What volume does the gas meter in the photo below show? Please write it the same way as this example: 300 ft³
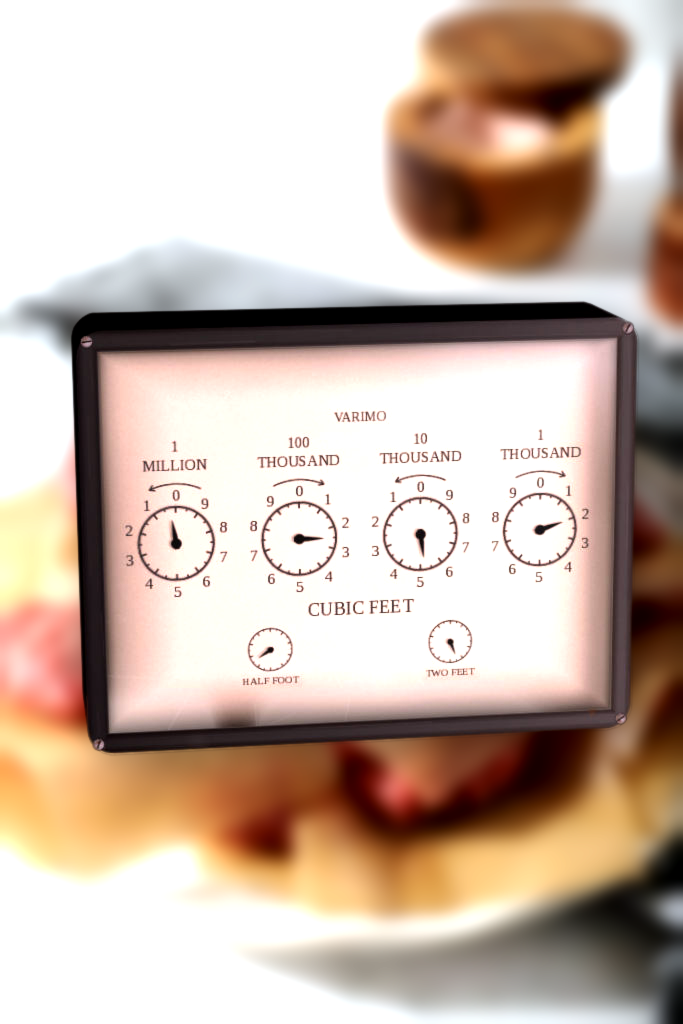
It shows 25200 ft³
